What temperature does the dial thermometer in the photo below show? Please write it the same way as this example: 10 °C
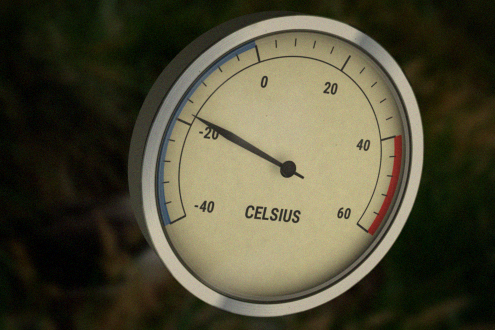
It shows -18 °C
